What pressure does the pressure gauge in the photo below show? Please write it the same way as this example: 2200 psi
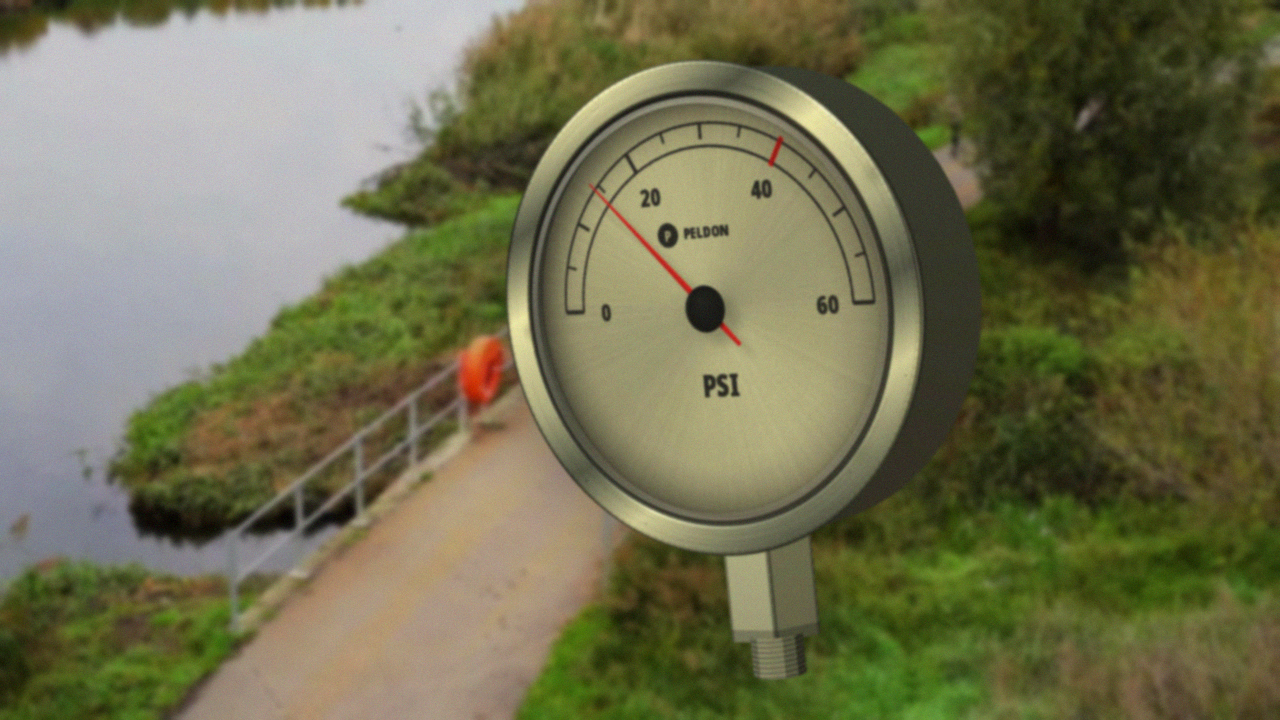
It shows 15 psi
